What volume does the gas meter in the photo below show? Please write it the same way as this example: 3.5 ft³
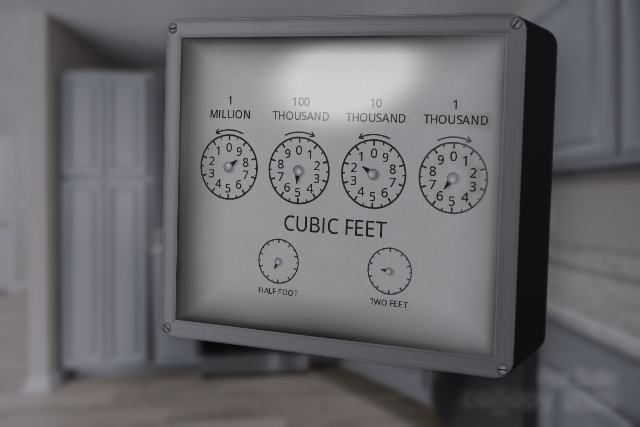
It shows 851600 ft³
